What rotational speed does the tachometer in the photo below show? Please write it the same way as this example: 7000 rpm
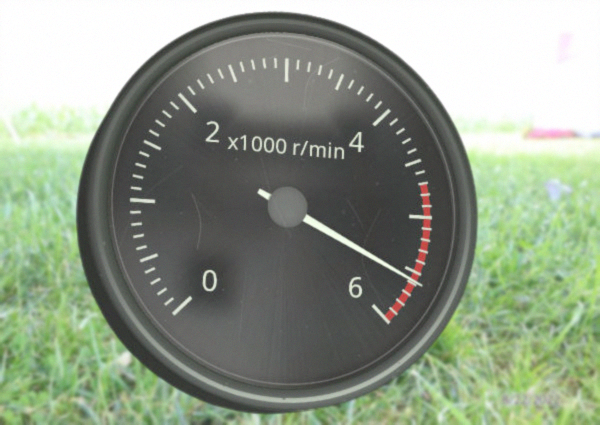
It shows 5600 rpm
